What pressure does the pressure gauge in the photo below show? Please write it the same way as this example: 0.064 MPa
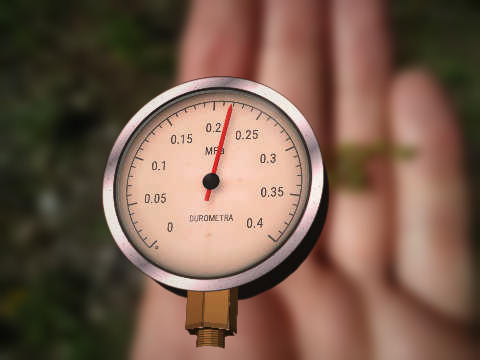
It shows 0.22 MPa
